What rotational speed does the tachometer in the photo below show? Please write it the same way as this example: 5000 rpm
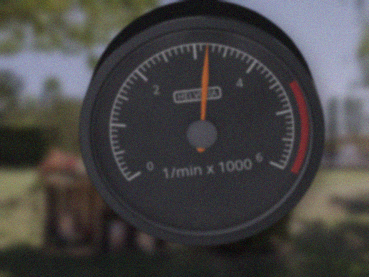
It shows 3200 rpm
